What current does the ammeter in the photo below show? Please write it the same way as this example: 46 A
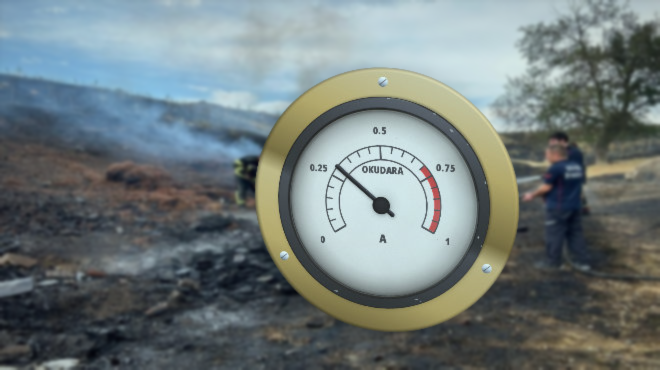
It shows 0.3 A
